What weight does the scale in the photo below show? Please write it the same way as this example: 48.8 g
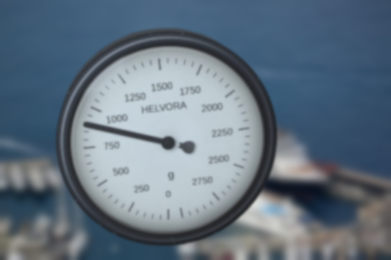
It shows 900 g
